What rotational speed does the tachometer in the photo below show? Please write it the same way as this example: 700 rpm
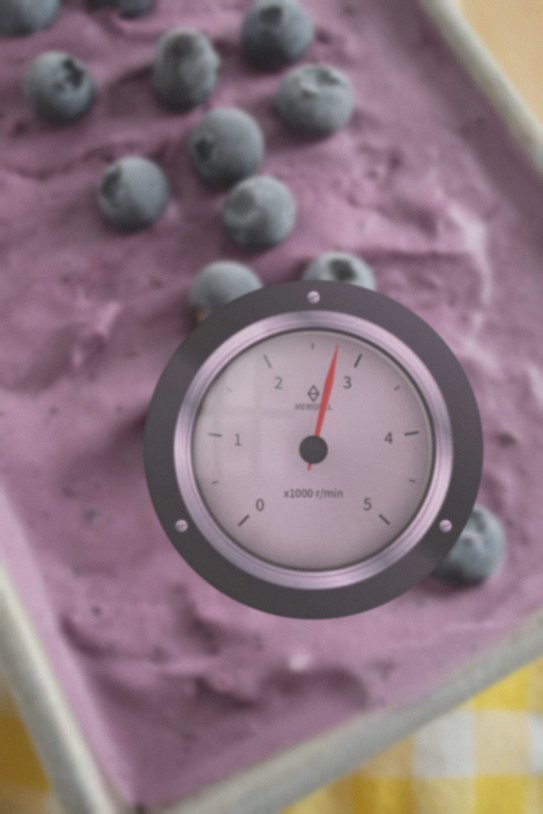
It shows 2750 rpm
